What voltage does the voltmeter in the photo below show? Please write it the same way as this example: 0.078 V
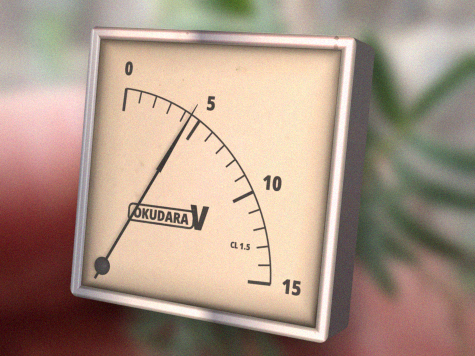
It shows 4.5 V
